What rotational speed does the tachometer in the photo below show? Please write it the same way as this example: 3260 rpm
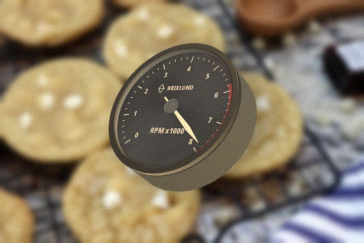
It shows 7800 rpm
